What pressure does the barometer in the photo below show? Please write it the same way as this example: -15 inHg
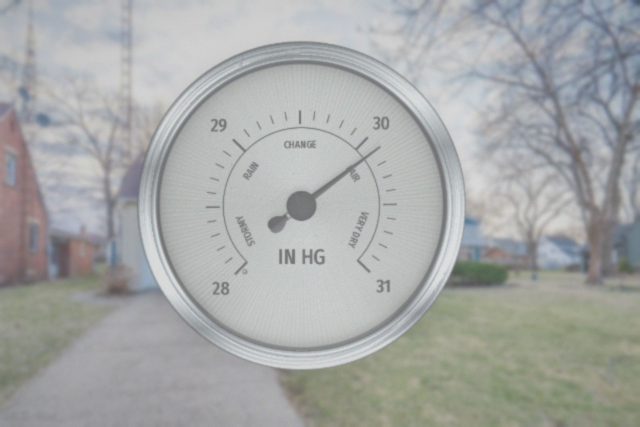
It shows 30.1 inHg
